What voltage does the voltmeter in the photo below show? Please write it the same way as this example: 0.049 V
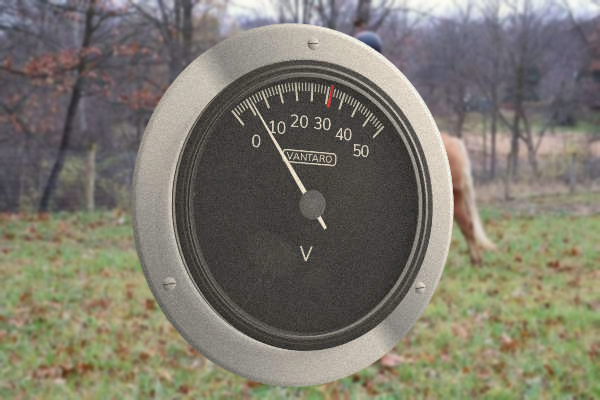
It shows 5 V
